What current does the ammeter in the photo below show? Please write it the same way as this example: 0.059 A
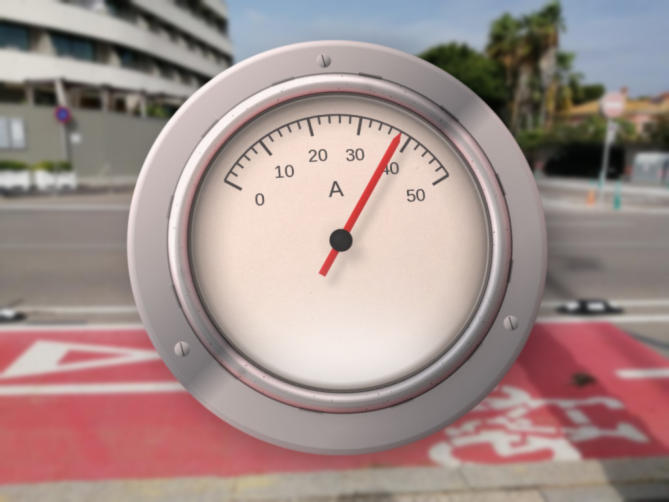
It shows 38 A
